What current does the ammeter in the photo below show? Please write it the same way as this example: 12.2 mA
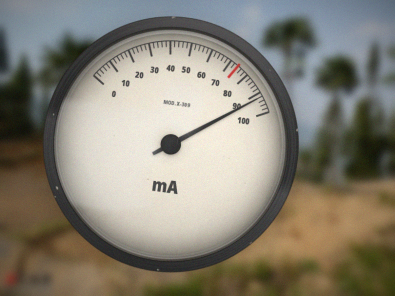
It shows 92 mA
